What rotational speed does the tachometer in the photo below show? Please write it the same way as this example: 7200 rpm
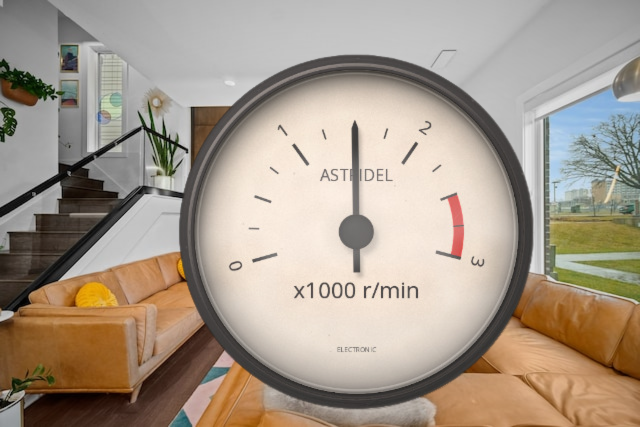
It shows 1500 rpm
